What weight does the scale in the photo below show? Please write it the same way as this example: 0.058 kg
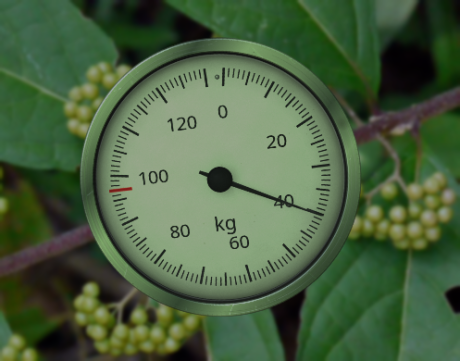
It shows 40 kg
